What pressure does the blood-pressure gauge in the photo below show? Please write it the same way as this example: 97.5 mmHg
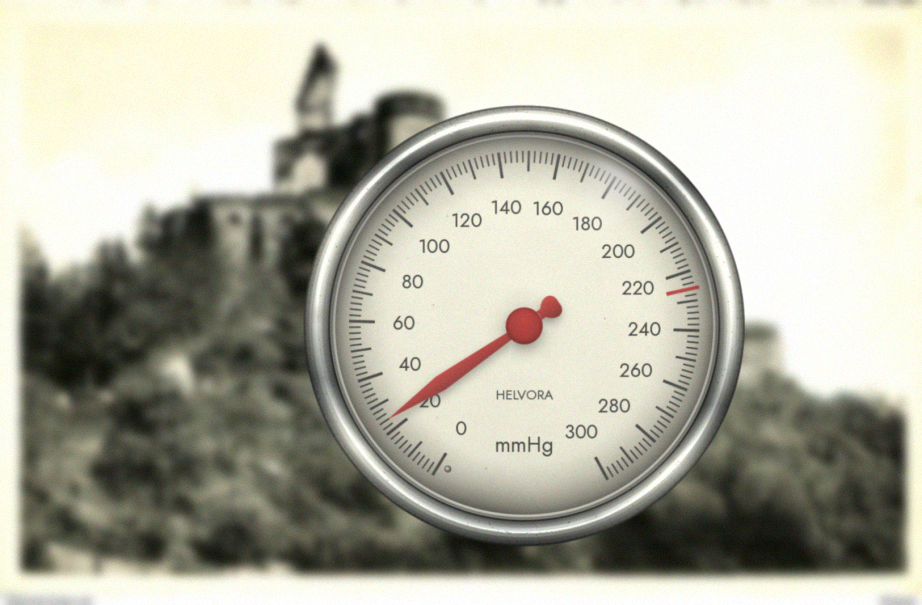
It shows 24 mmHg
